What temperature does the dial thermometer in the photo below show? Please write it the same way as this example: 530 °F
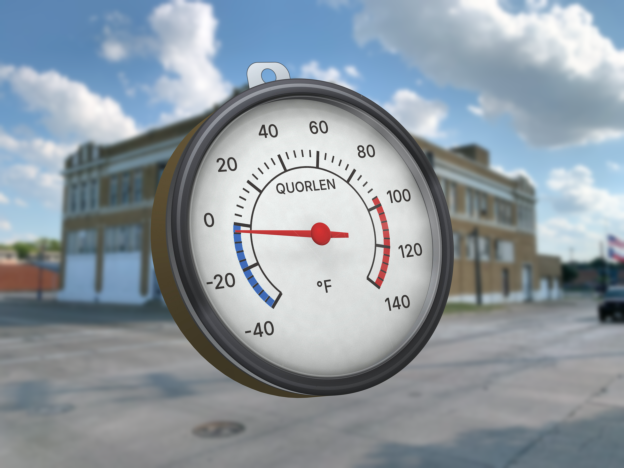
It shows -4 °F
